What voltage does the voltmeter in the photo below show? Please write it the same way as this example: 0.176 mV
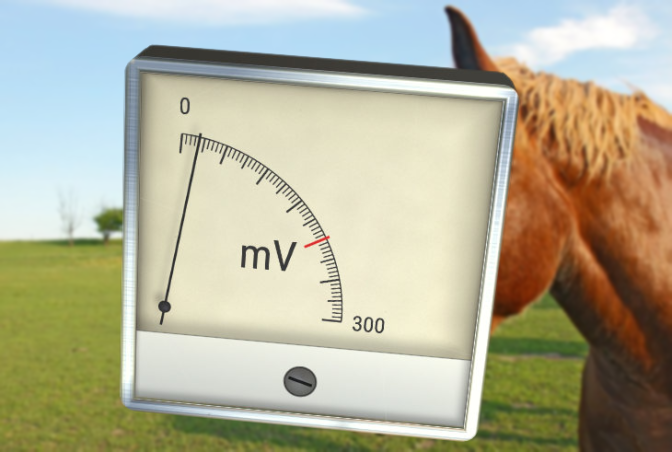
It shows 20 mV
